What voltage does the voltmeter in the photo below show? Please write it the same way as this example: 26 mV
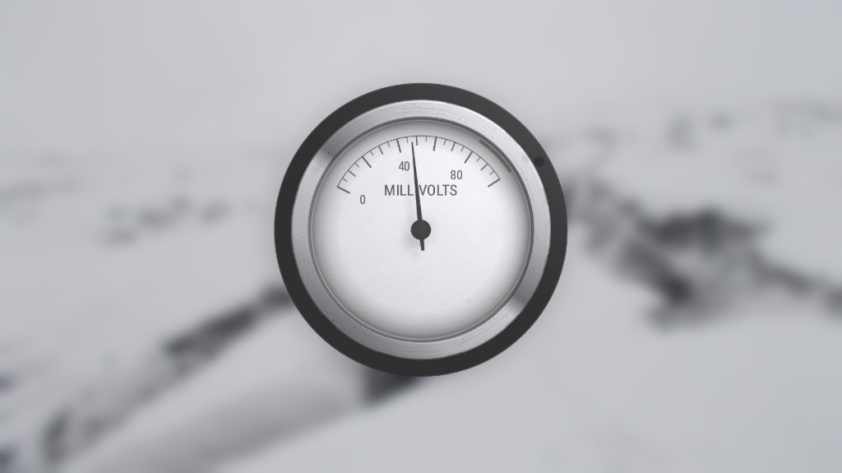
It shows 47.5 mV
